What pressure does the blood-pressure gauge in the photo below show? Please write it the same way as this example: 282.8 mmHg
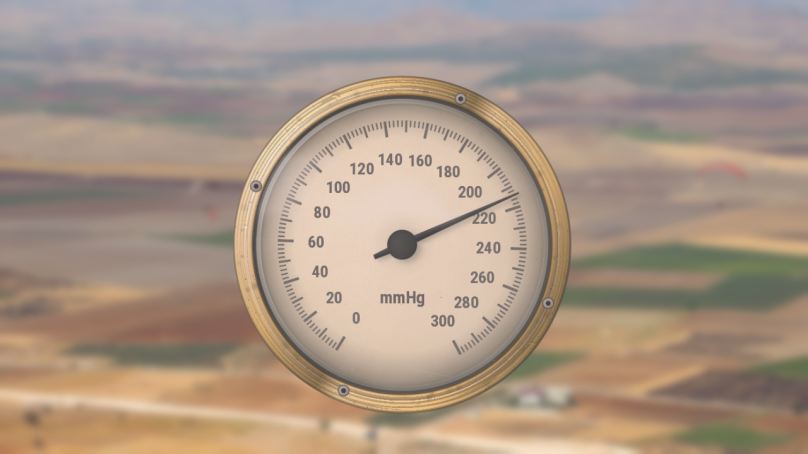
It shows 214 mmHg
